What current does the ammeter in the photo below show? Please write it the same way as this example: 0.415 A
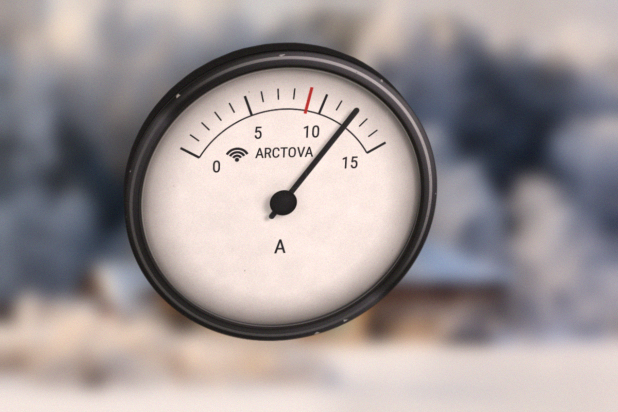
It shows 12 A
